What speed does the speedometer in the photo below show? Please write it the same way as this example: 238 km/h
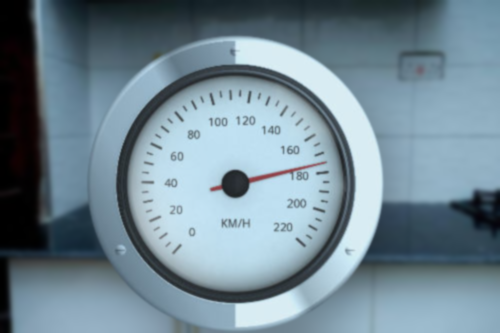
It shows 175 km/h
